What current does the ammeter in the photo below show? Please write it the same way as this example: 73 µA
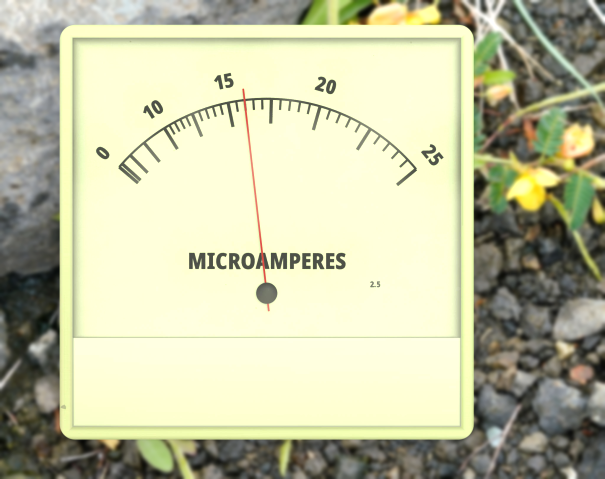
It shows 16 µA
